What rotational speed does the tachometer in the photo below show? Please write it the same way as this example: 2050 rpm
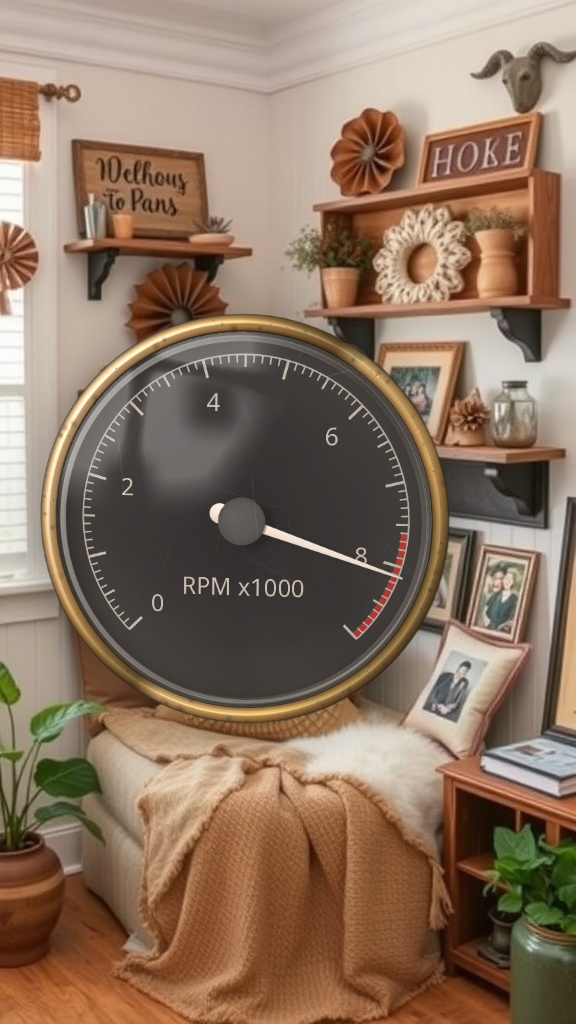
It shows 8100 rpm
